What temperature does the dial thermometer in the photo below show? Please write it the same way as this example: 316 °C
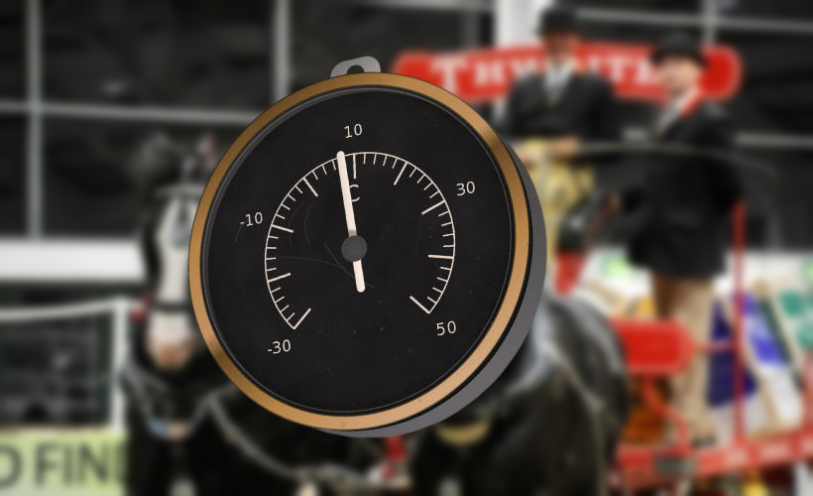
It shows 8 °C
